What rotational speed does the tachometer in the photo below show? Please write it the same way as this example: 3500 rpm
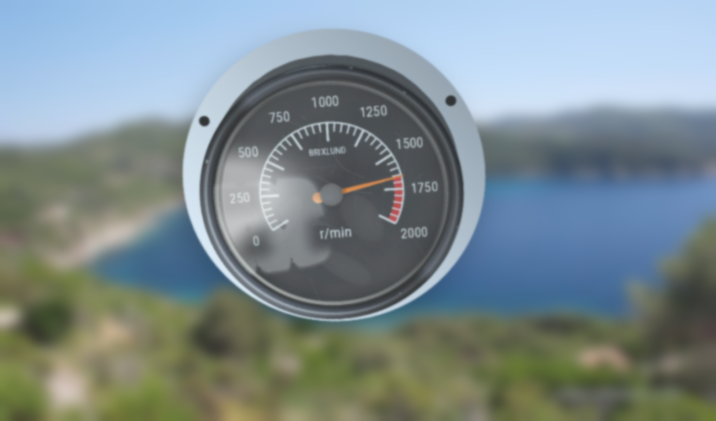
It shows 1650 rpm
